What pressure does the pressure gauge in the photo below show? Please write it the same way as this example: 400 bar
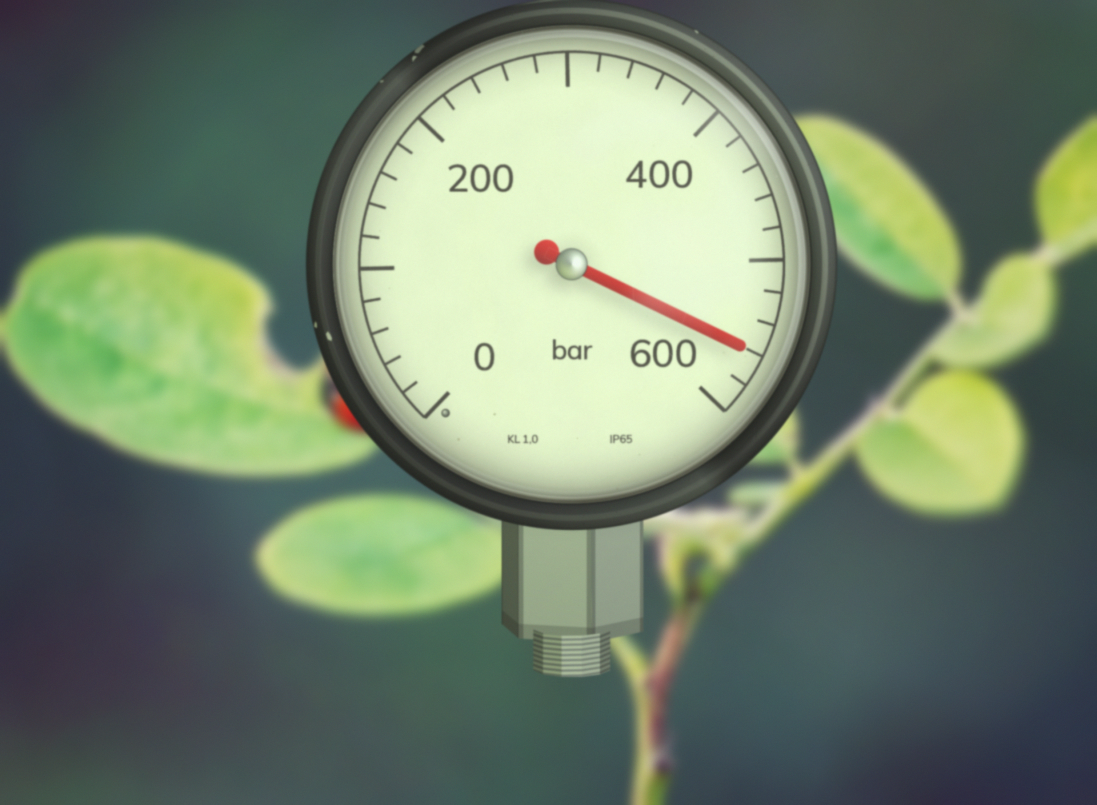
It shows 560 bar
